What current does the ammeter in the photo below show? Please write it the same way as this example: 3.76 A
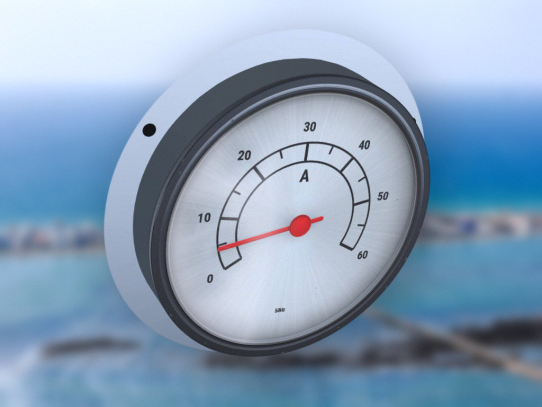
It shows 5 A
